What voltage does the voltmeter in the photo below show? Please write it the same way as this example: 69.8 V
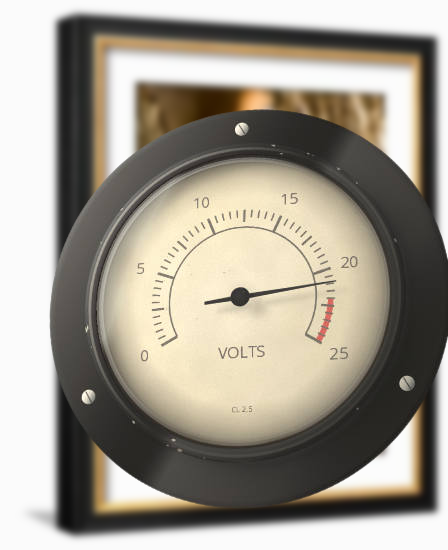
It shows 21 V
